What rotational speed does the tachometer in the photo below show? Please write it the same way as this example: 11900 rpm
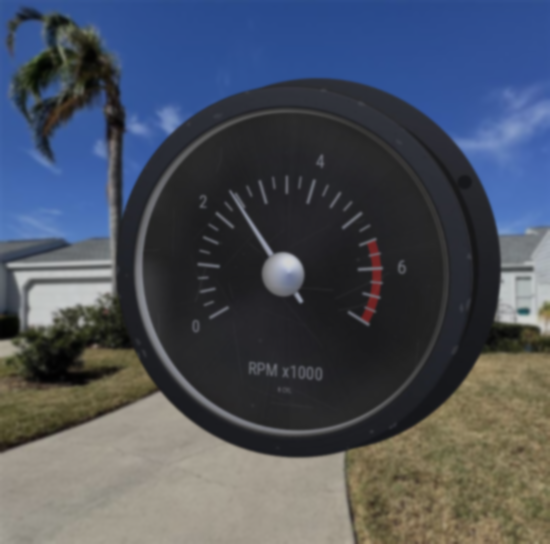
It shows 2500 rpm
